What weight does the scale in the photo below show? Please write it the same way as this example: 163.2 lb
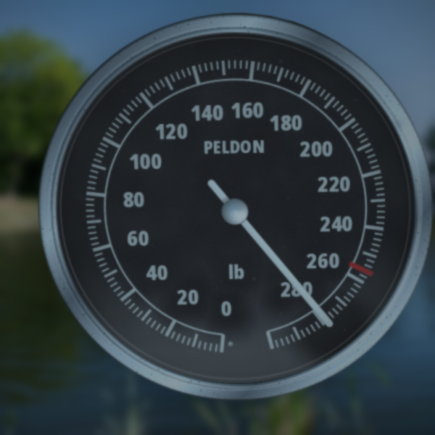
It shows 278 lb
